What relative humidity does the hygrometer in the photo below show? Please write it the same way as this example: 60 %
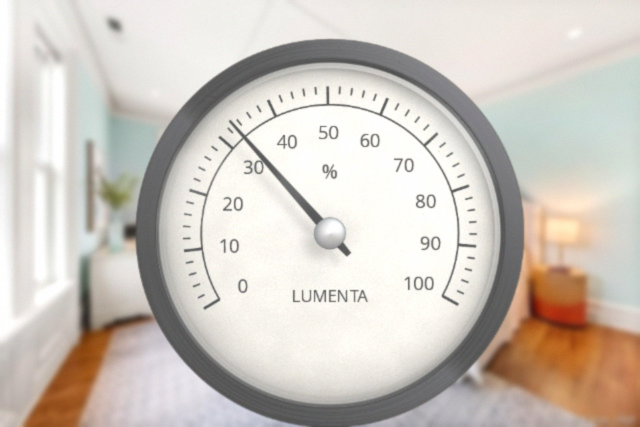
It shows 33 %
